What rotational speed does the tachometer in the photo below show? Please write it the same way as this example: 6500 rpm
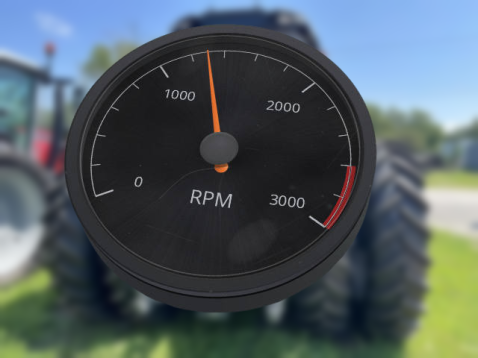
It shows 1300 rpm
